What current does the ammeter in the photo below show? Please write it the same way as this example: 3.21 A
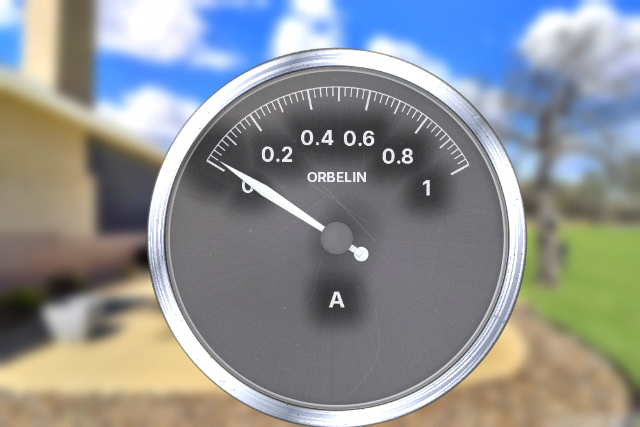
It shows 0.02 A
